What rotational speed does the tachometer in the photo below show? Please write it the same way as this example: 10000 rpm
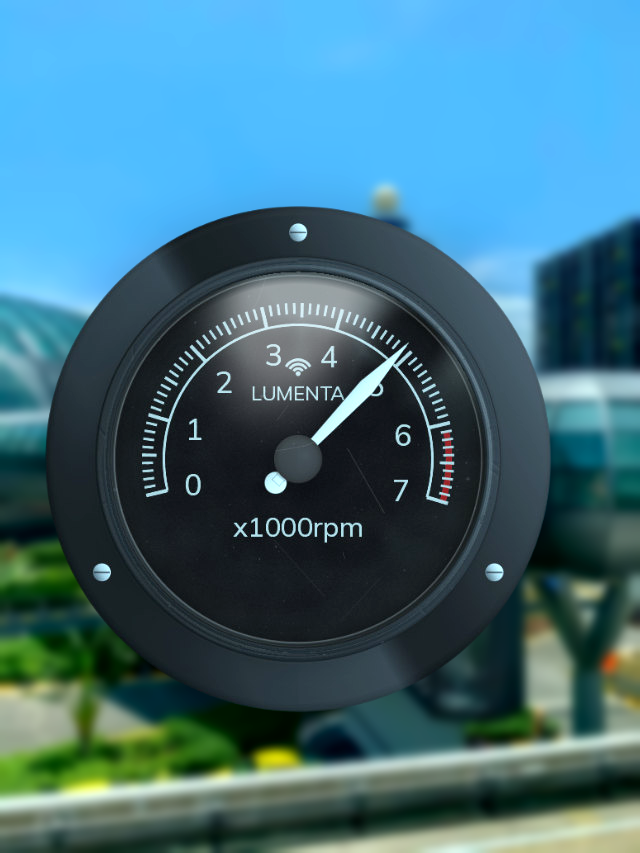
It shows 4900 rpm
